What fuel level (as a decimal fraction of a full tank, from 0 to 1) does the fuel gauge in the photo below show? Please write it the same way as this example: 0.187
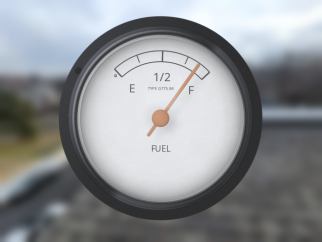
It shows 0.875
